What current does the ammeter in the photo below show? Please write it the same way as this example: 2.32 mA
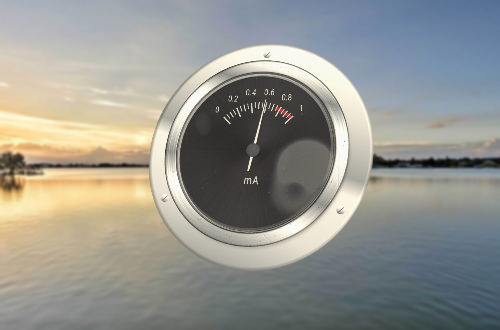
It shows 0.6 mA
